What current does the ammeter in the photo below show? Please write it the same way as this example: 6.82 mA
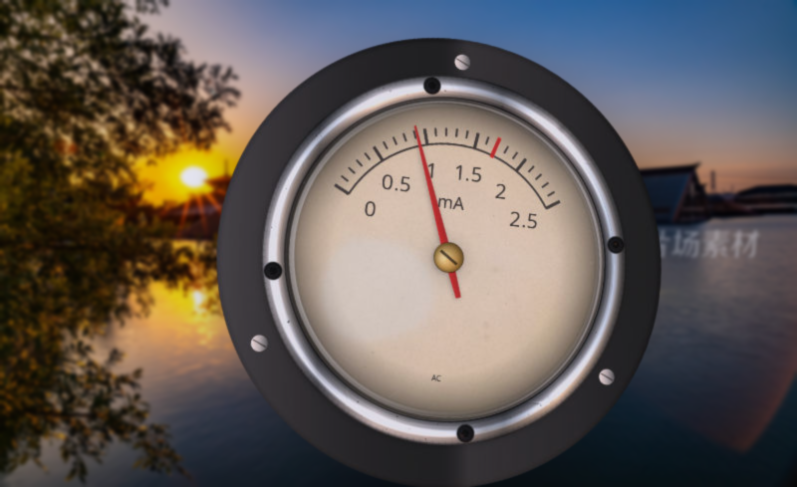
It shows 0.9 mA
